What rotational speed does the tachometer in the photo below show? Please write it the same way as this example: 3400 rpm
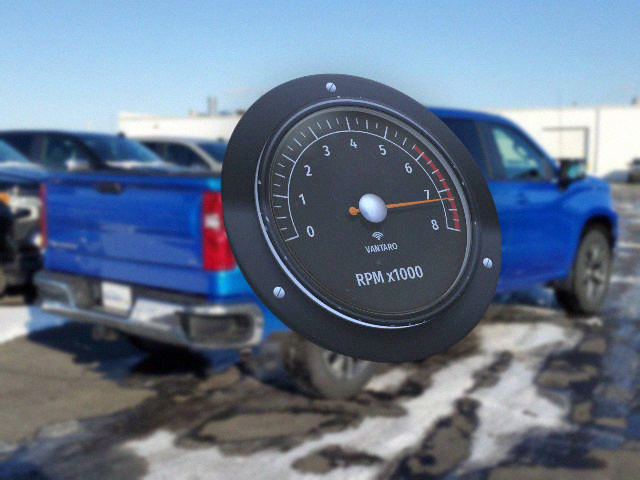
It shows 7250 rpm
